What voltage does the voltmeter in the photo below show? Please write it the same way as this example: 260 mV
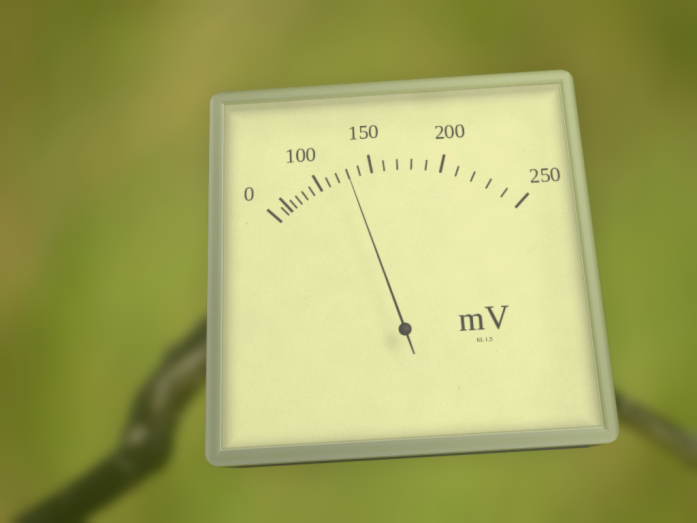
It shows 130 mV
